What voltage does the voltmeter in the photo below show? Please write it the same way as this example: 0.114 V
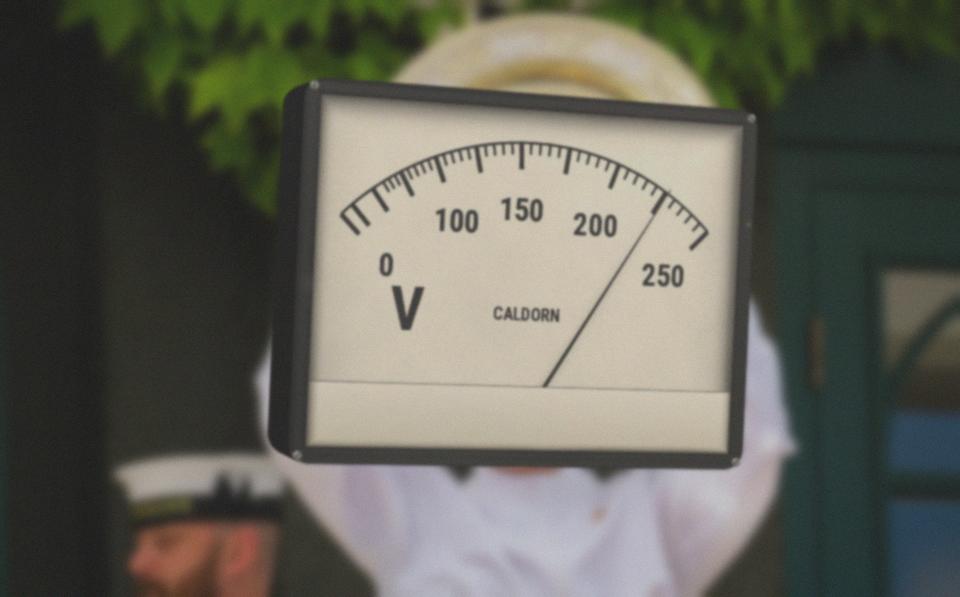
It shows 225 V
